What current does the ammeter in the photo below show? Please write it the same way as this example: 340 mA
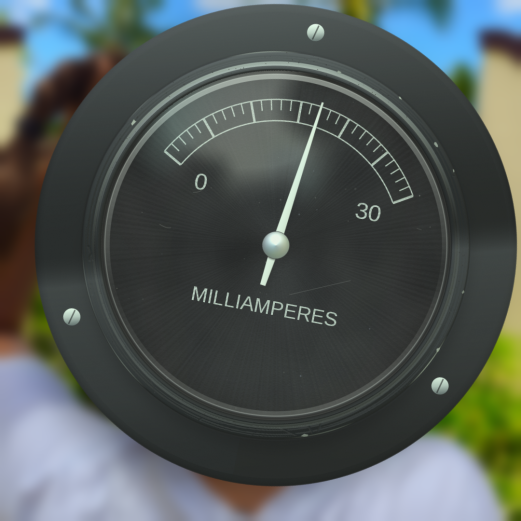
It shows 17 mA
